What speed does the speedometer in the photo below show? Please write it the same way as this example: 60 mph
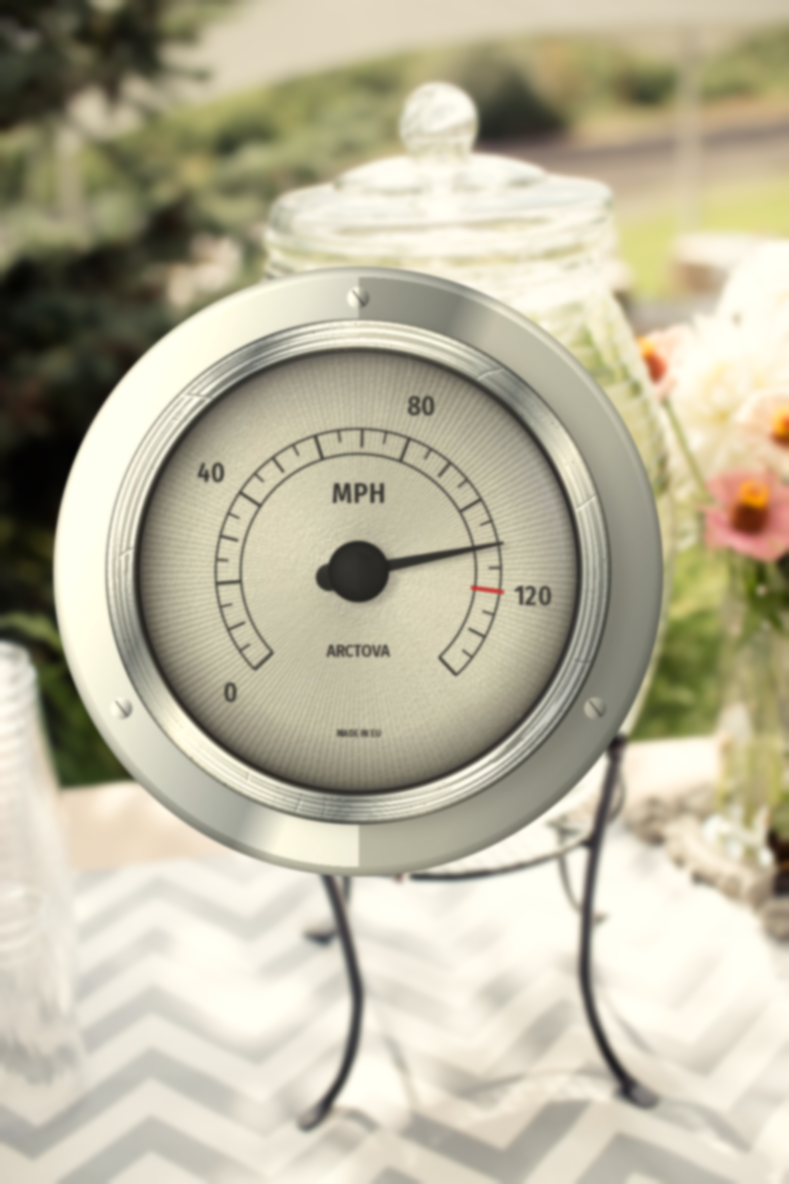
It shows 110 mph
